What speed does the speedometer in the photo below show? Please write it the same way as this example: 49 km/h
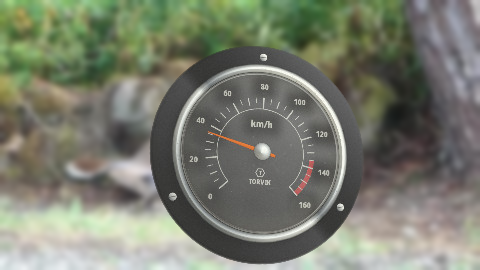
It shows 35 km/h
